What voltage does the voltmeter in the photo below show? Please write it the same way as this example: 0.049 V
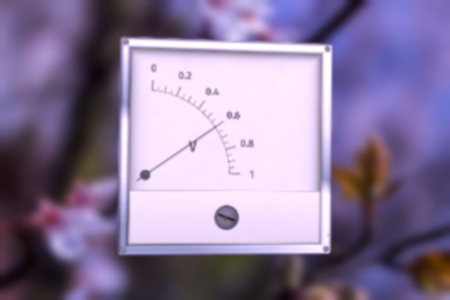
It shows 0.6 V
